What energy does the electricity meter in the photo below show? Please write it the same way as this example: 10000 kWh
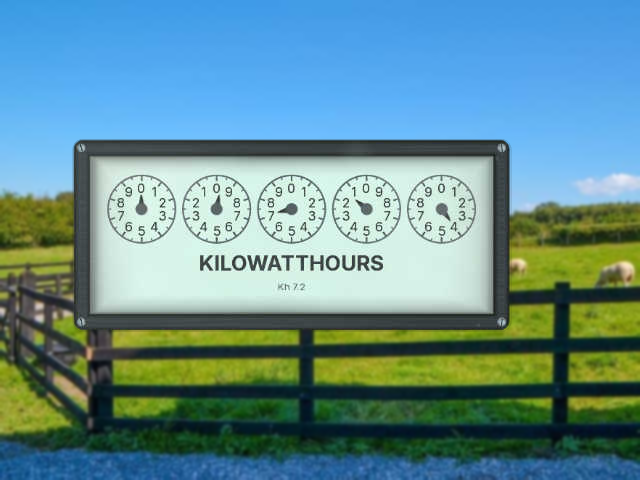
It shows 99714 kWh
